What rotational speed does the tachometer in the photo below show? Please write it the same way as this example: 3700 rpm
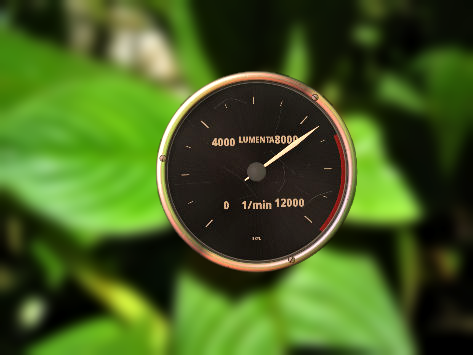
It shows 8500 rpm
